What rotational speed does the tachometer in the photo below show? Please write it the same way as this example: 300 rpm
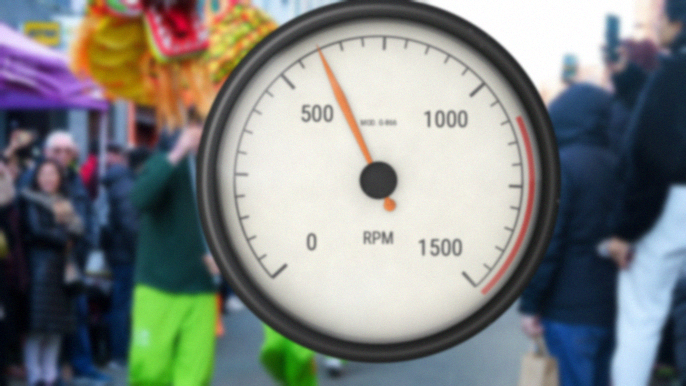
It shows 600 rpm
